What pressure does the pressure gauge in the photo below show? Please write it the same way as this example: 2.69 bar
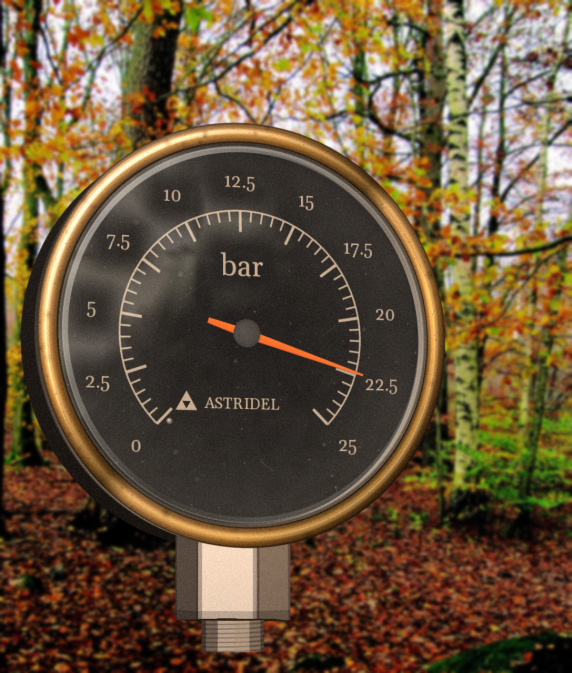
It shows 22.5 bar
